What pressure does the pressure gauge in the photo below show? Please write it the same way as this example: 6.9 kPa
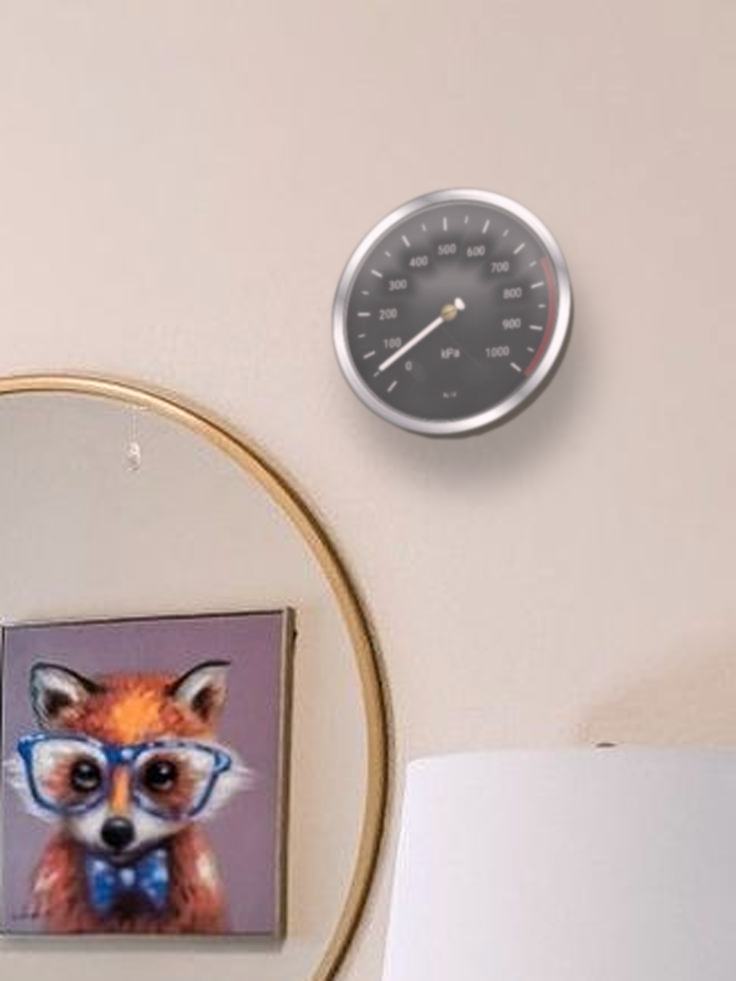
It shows 50 kPa
